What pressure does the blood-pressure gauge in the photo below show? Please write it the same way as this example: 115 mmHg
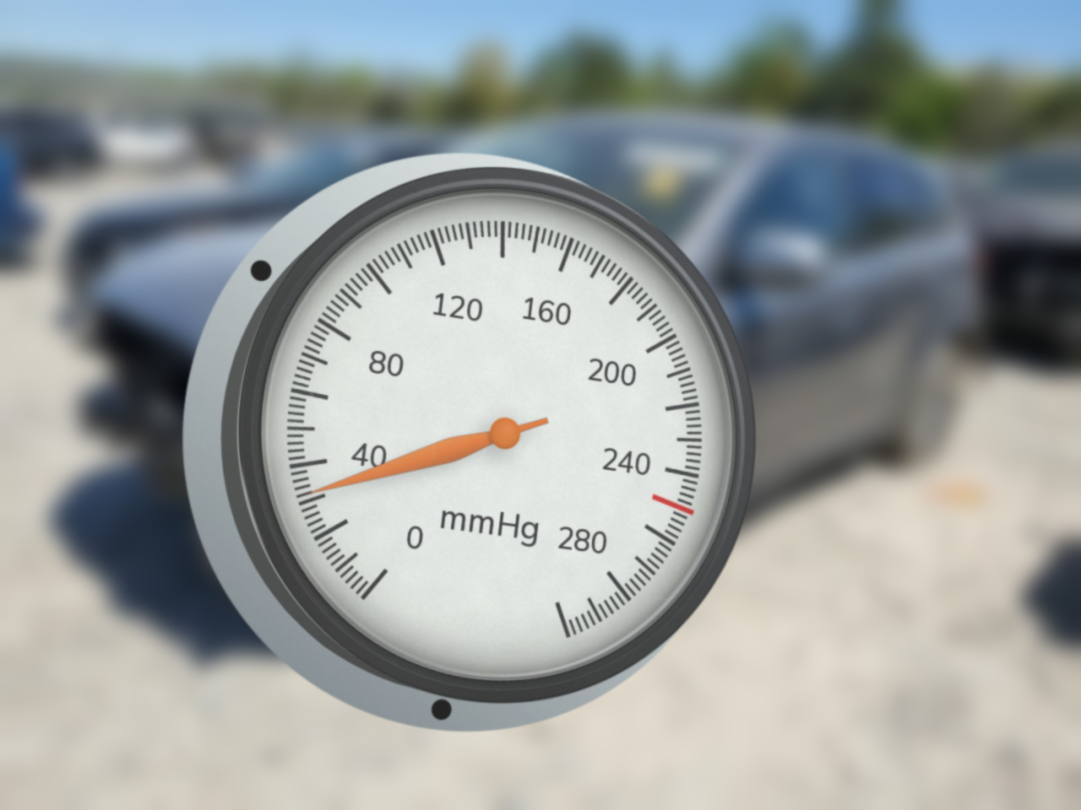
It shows 32 mmHg
